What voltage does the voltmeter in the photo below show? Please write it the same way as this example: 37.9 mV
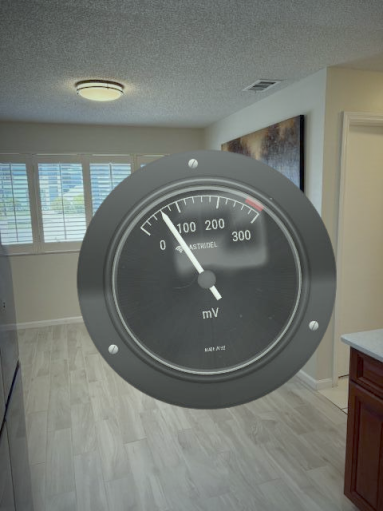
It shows 60 mV
